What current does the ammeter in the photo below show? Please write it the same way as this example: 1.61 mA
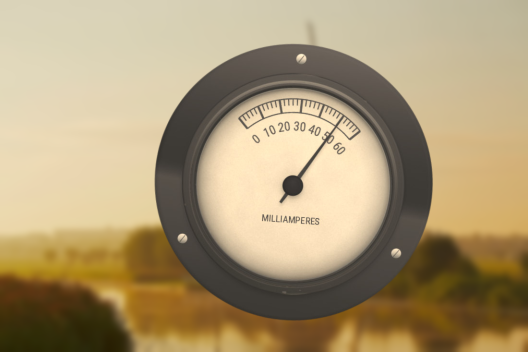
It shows 50 mA
